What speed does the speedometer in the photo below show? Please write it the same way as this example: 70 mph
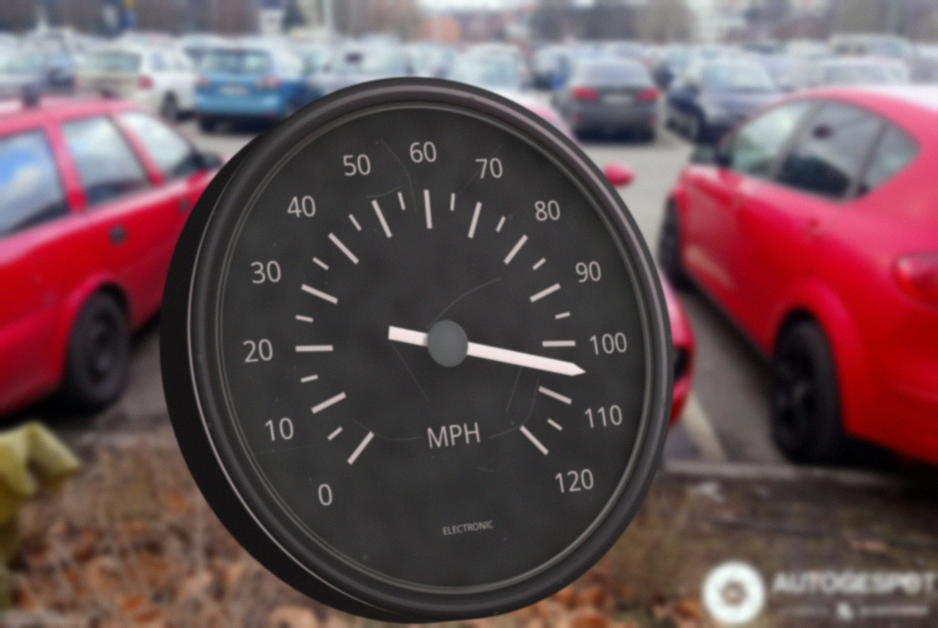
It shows 105 mph
